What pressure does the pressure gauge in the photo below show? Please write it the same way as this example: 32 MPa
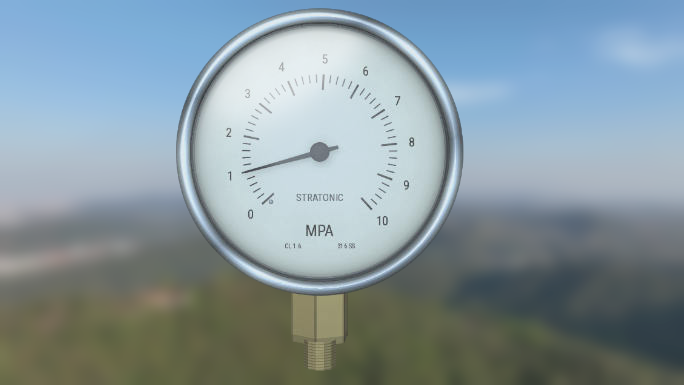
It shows 1 MPa
